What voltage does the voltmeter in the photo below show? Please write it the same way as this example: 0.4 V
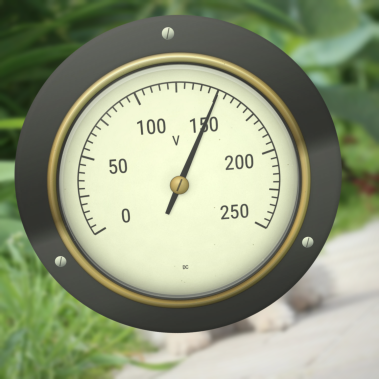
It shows 150 V
